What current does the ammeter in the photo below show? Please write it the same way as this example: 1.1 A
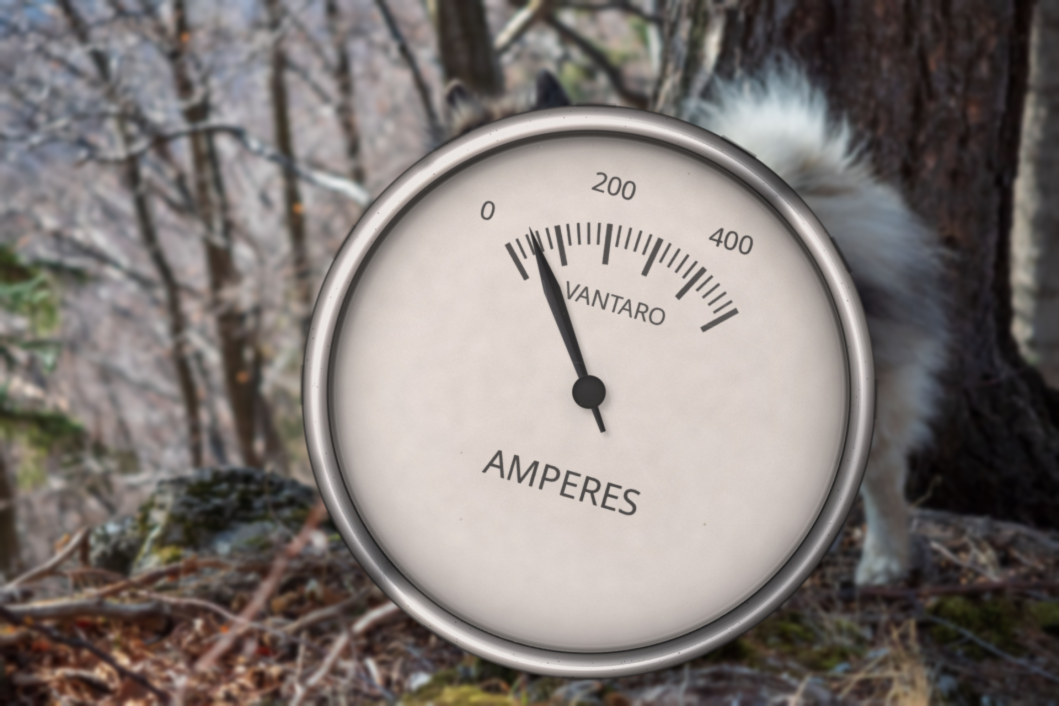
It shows 50 A
